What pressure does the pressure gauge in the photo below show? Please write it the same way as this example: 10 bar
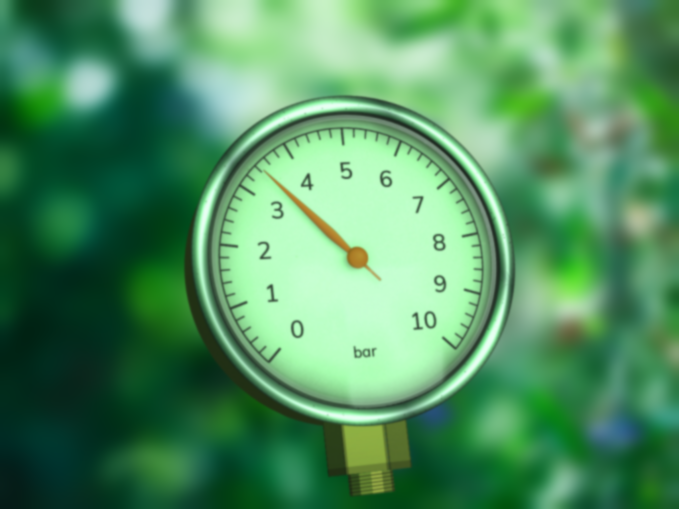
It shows 3.4 bar
